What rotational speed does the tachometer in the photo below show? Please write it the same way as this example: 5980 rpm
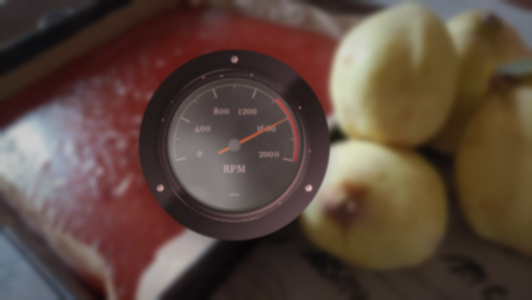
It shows 1600 rpm
